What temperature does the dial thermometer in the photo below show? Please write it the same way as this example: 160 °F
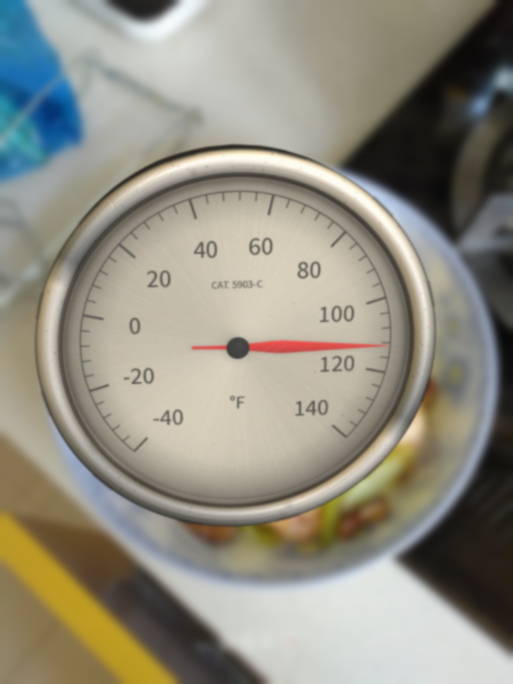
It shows 112 °F
